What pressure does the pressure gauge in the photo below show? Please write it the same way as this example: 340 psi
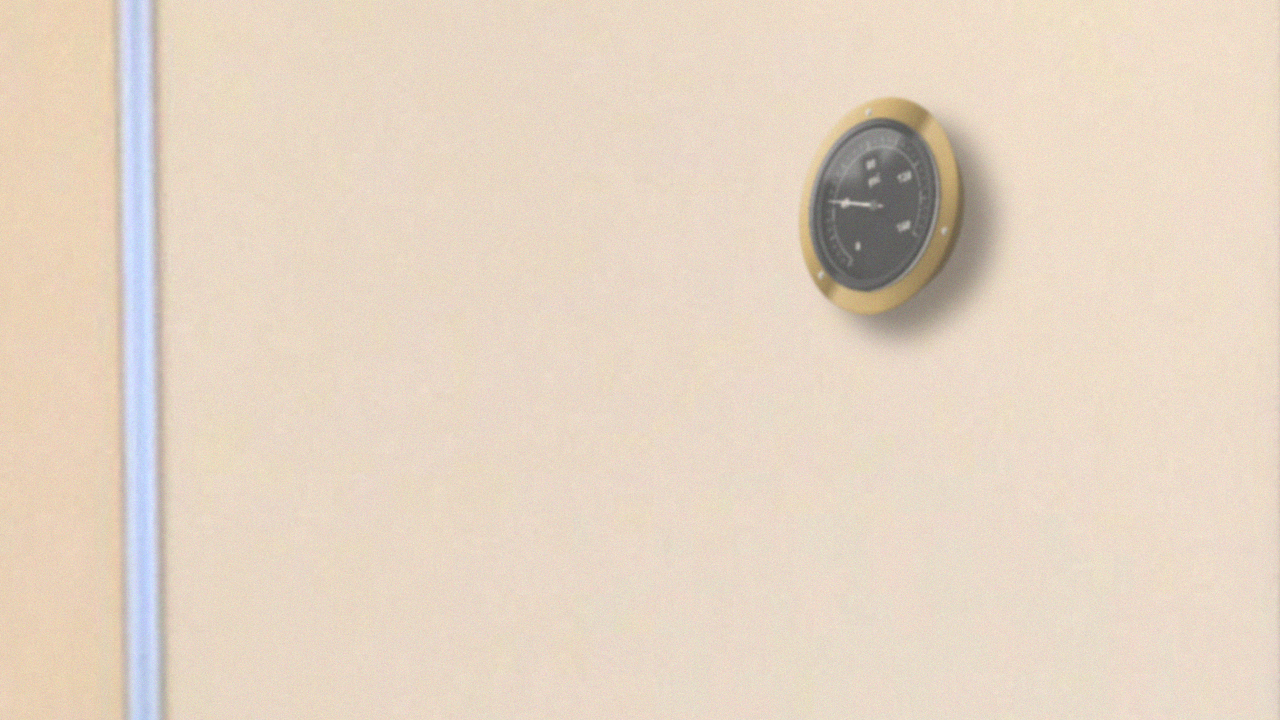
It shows 40 psi
